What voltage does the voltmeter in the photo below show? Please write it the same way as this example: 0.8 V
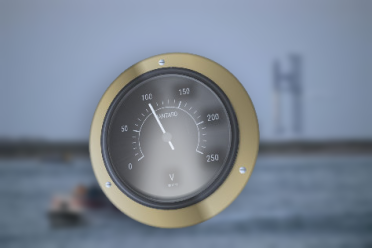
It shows 100 V
